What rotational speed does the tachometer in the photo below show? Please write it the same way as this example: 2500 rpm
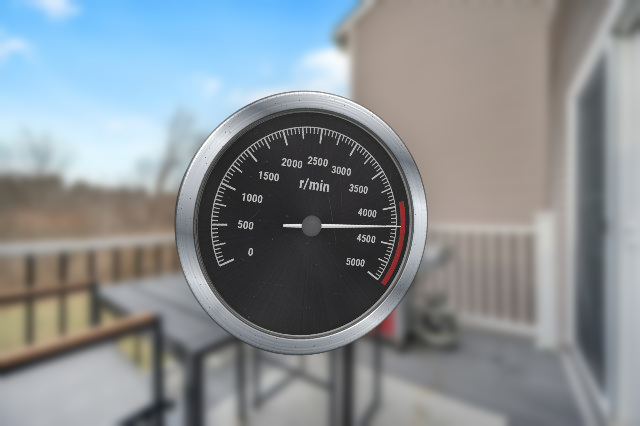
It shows 4250 rpm
